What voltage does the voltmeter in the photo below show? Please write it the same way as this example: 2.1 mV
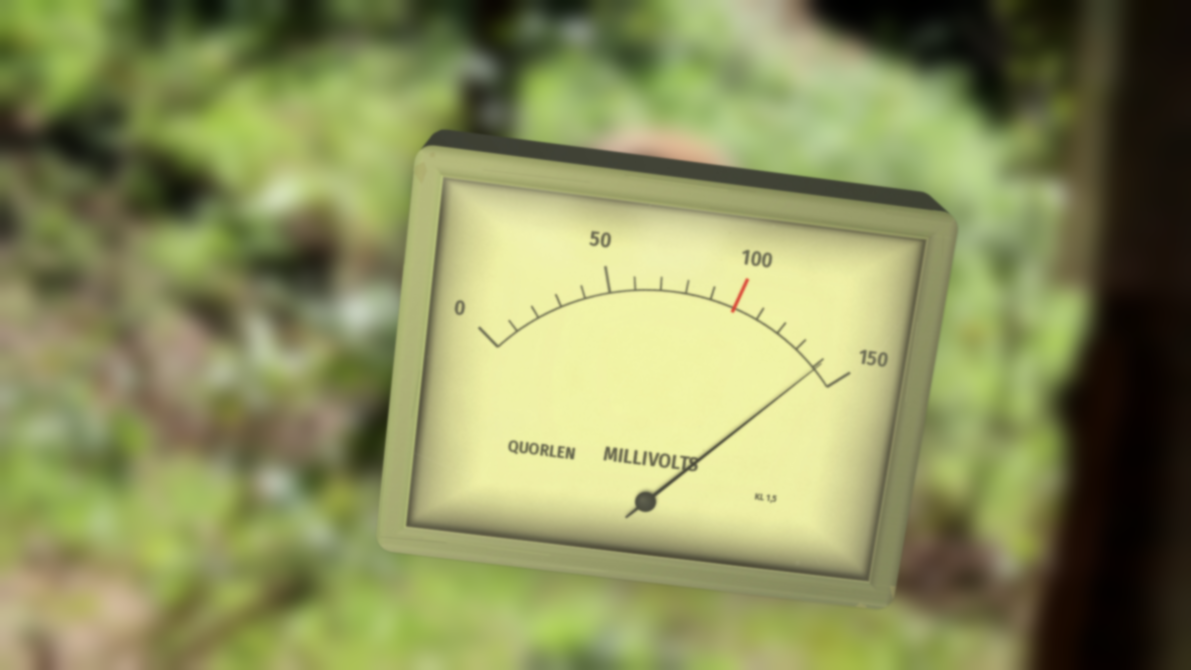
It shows 140 mV
